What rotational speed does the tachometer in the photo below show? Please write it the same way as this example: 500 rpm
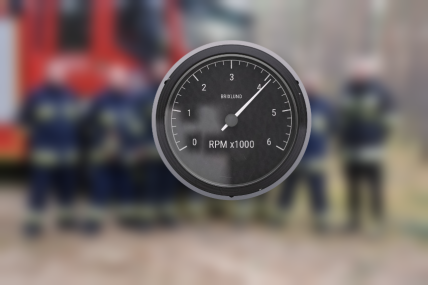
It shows 4100 rpm
